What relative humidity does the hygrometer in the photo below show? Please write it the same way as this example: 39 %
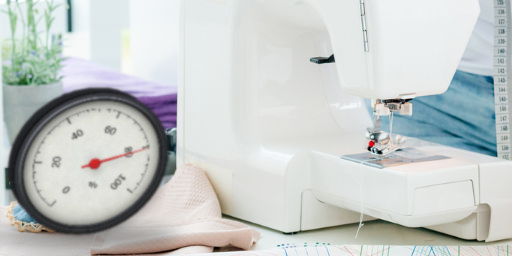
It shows 80 %
